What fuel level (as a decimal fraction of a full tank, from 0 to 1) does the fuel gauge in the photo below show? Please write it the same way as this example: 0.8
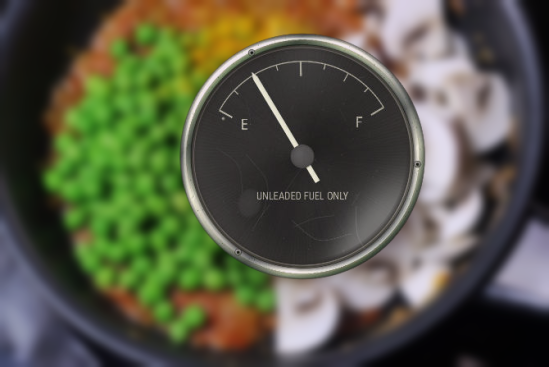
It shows 0.25
